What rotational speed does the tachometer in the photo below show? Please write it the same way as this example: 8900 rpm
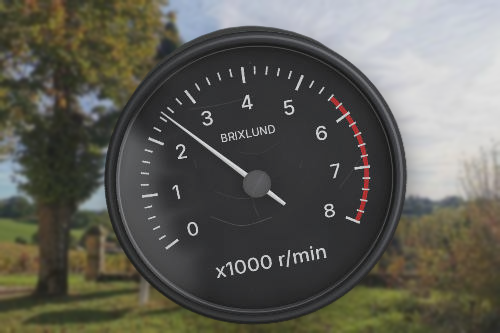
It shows 2500 rpm
